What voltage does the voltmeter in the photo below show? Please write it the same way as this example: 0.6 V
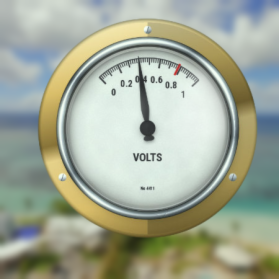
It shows 0.4 V
